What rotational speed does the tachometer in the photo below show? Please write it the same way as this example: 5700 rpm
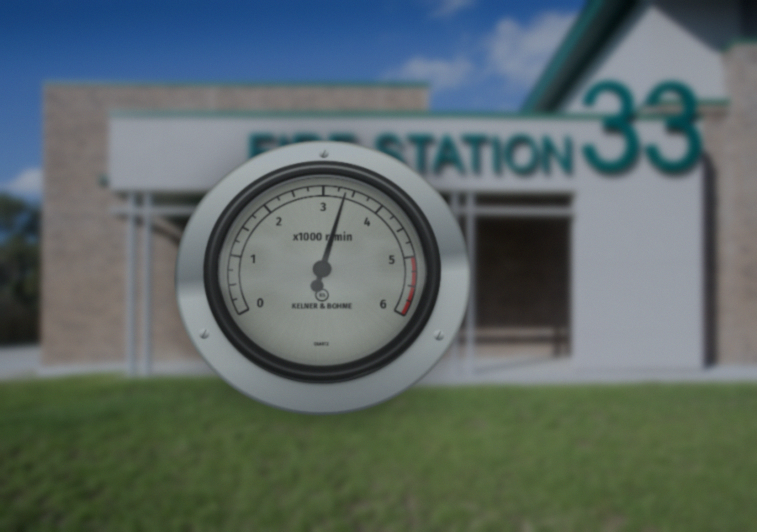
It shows 3375 rpm
